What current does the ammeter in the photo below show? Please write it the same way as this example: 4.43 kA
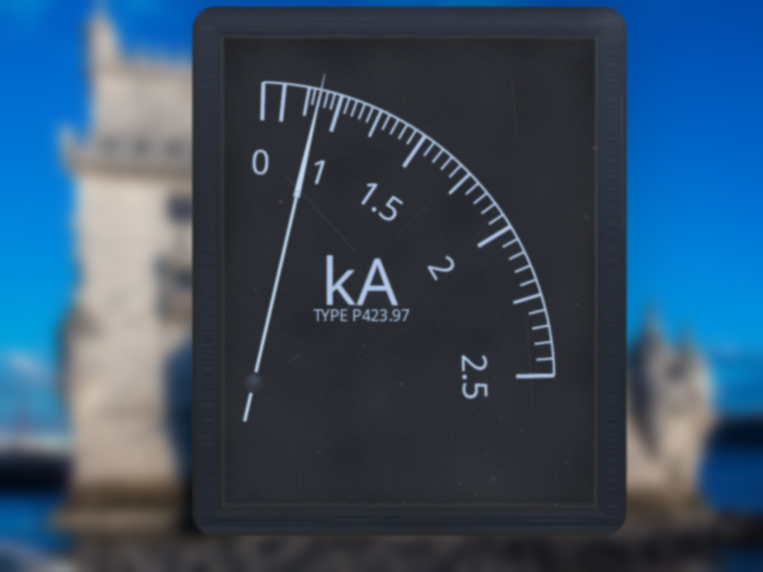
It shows 0.85 kA
